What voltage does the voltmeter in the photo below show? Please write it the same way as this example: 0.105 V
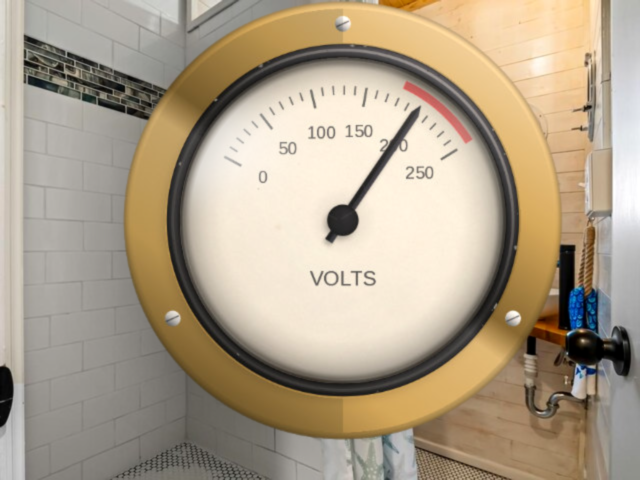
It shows 200 V
